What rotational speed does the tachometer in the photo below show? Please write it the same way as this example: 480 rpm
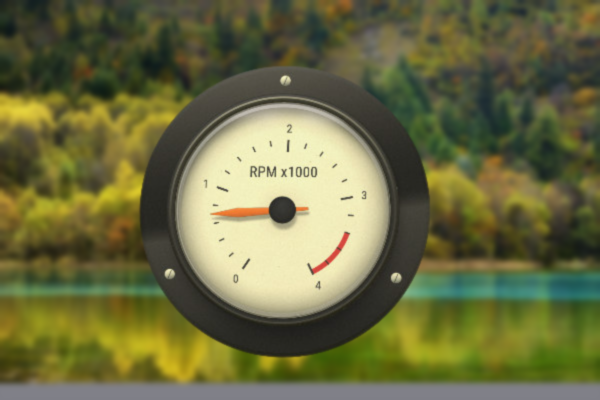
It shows 700 rpm
